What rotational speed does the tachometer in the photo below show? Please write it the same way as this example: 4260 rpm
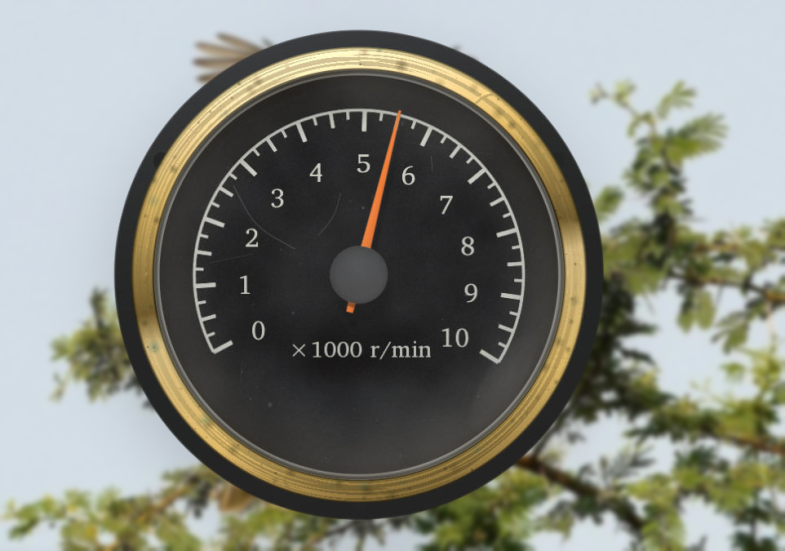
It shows 5500 rpm
